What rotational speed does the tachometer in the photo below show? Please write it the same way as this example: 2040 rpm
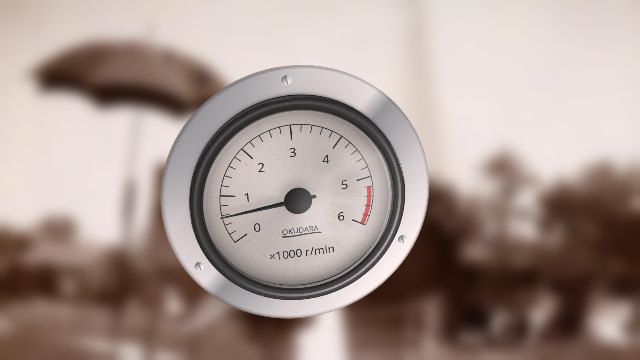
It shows 600 rpm
